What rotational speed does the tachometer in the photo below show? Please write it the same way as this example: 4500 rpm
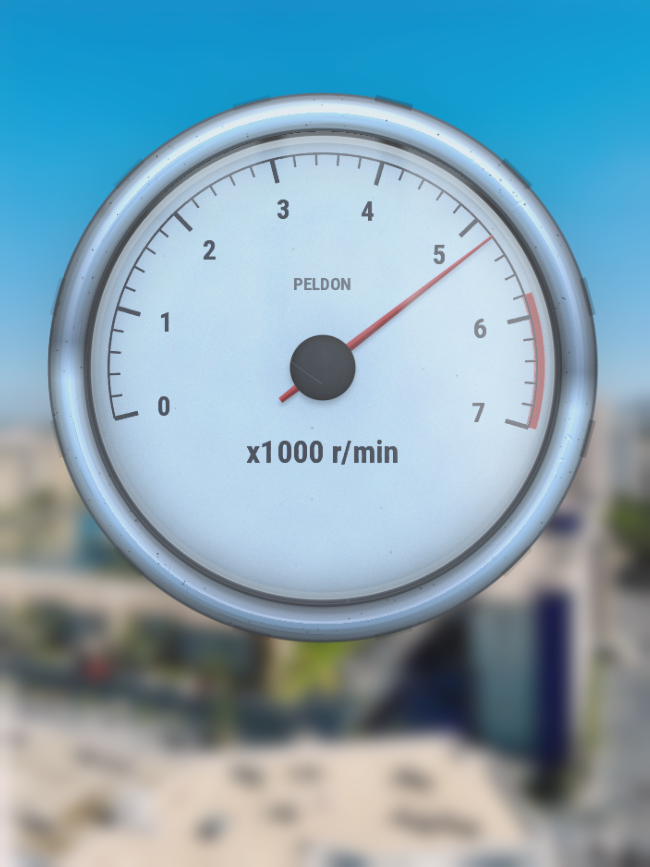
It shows 5200 rpm
